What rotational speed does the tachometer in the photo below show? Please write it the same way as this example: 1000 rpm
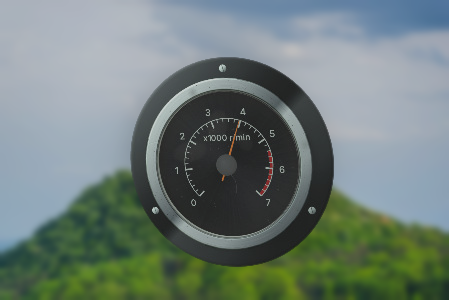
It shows 4000 rpm
